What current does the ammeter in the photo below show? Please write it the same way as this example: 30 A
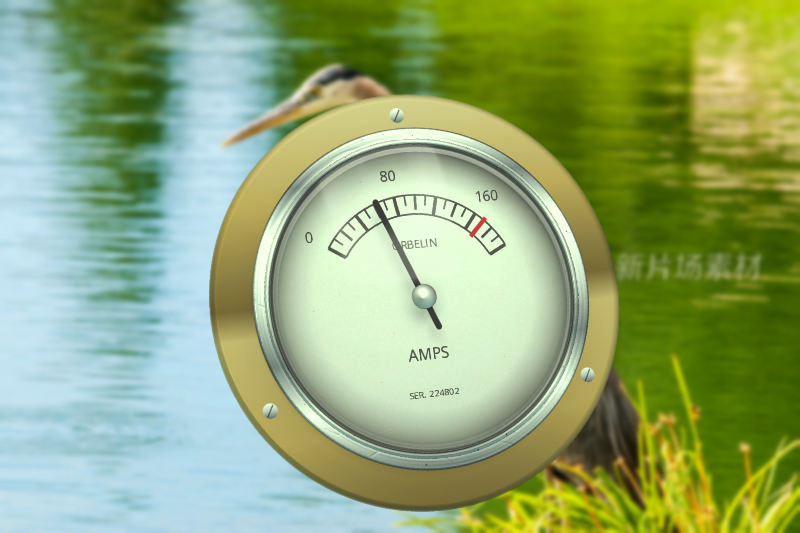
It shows 60 A
